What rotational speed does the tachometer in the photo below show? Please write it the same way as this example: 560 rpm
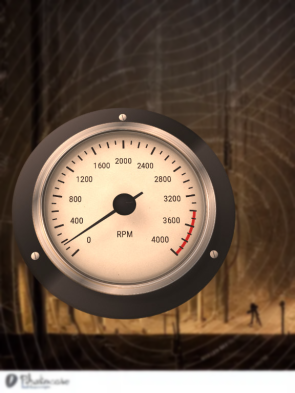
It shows 150 rpm
